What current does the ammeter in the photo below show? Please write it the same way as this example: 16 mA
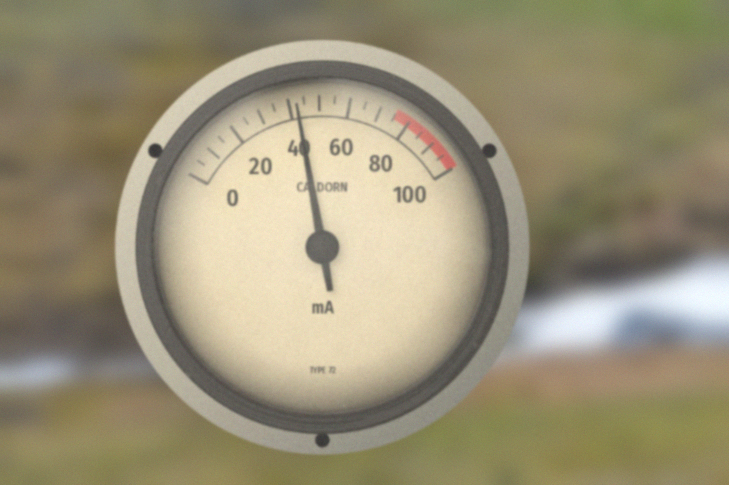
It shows 42.5 mA
